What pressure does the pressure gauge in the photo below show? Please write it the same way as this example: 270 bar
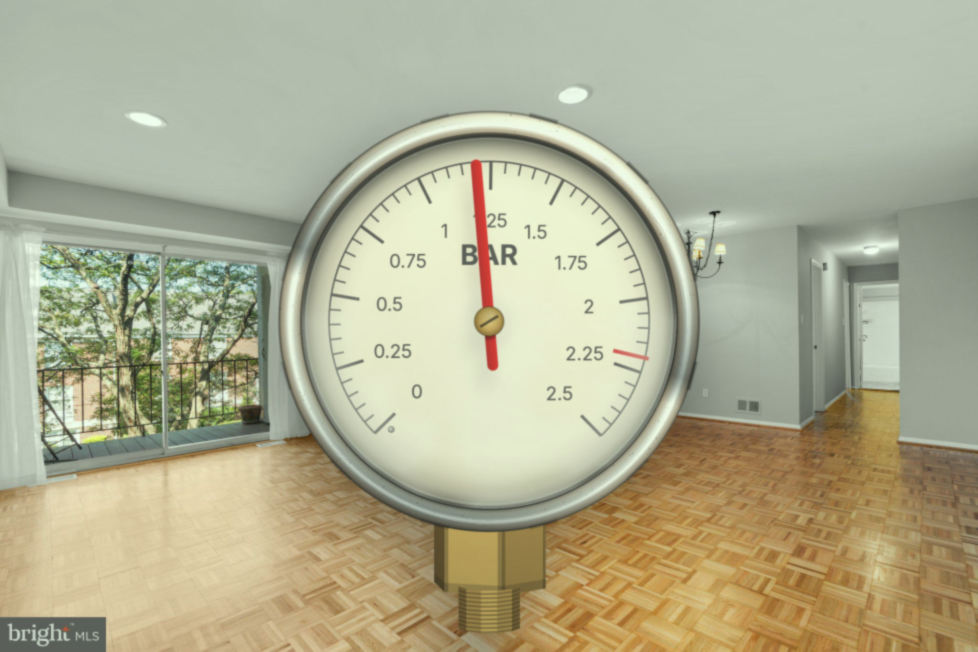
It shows 1.2 bar
